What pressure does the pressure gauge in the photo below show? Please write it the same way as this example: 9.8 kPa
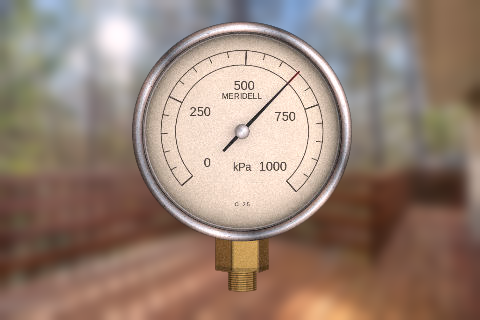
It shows 650 kPa
